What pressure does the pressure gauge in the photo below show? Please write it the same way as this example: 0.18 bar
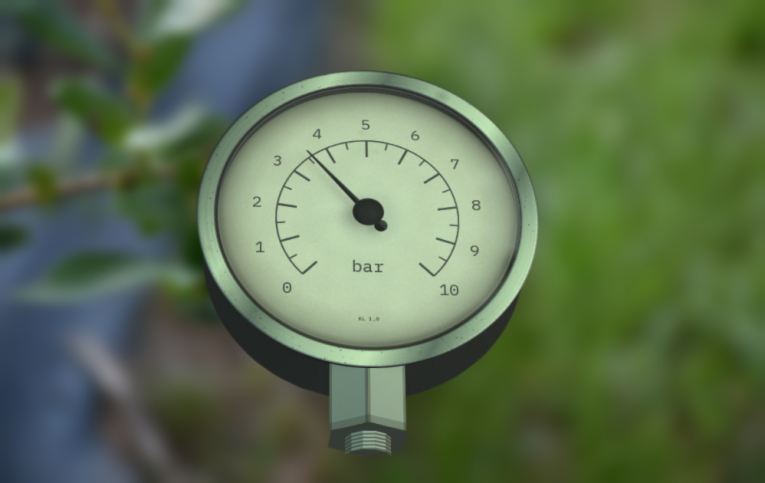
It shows 3.5 bar
